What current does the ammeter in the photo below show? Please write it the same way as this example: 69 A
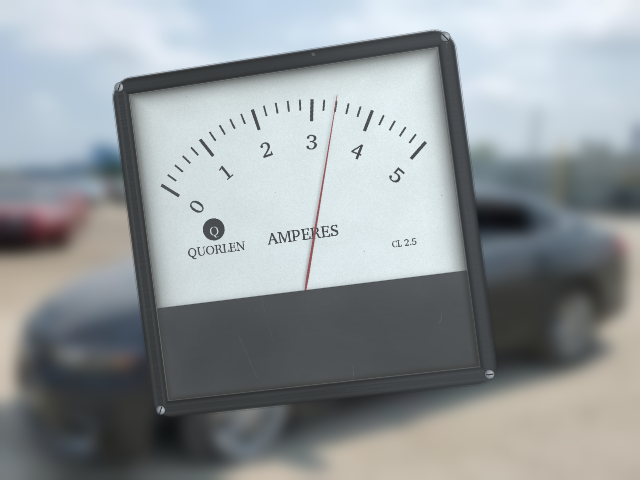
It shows 3.4 A
